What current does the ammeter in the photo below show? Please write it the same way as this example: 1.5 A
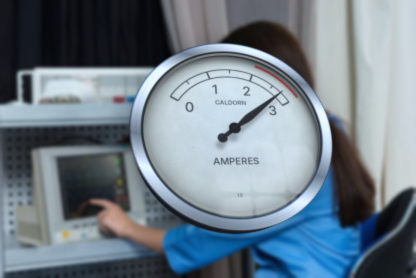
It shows 2.75 A
